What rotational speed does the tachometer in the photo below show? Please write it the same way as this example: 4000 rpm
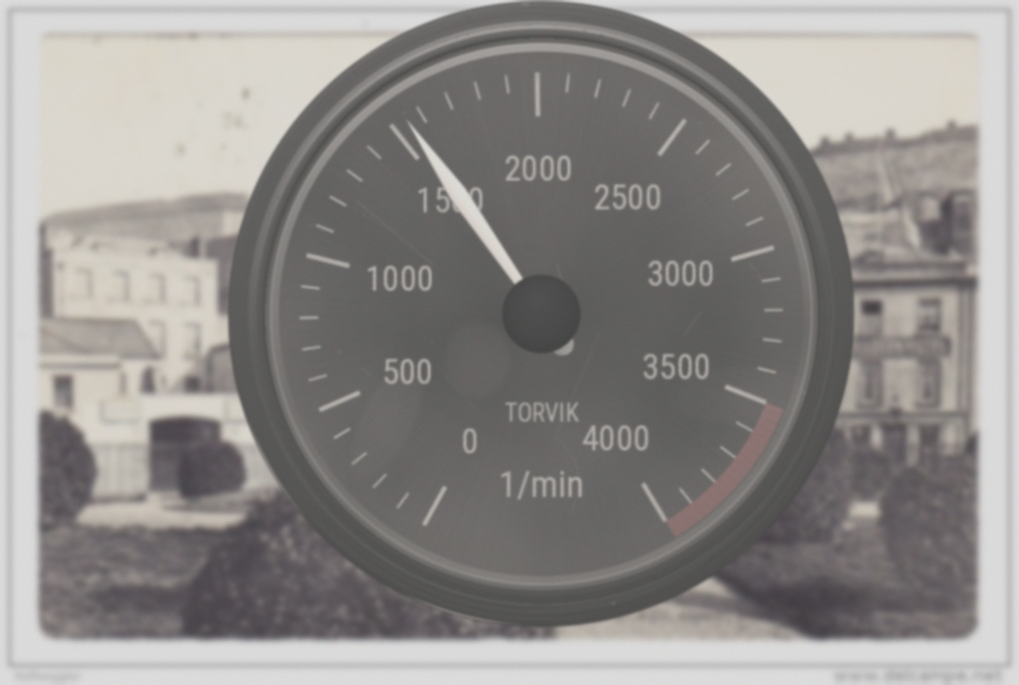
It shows 1550 rpm
